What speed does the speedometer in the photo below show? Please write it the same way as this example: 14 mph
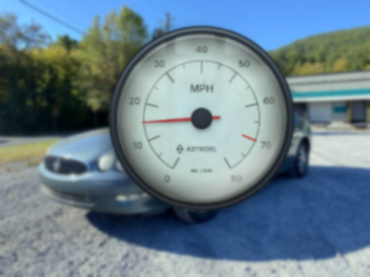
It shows 15 mph
